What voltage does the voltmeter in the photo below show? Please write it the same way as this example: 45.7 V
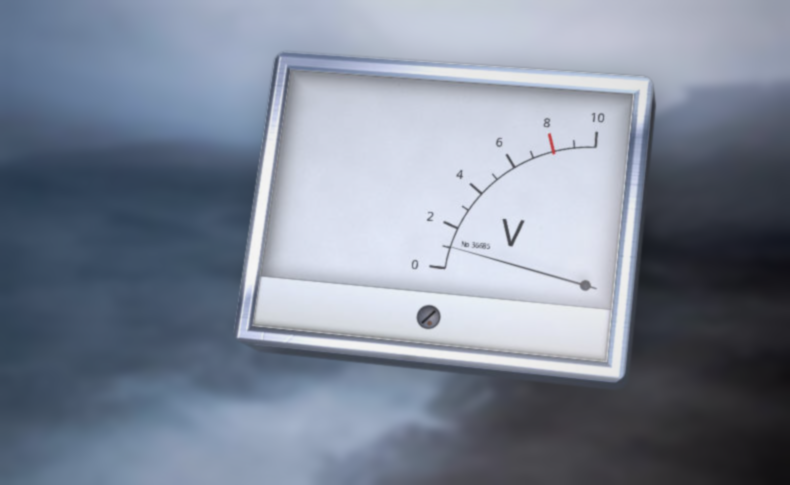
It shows 1 V
